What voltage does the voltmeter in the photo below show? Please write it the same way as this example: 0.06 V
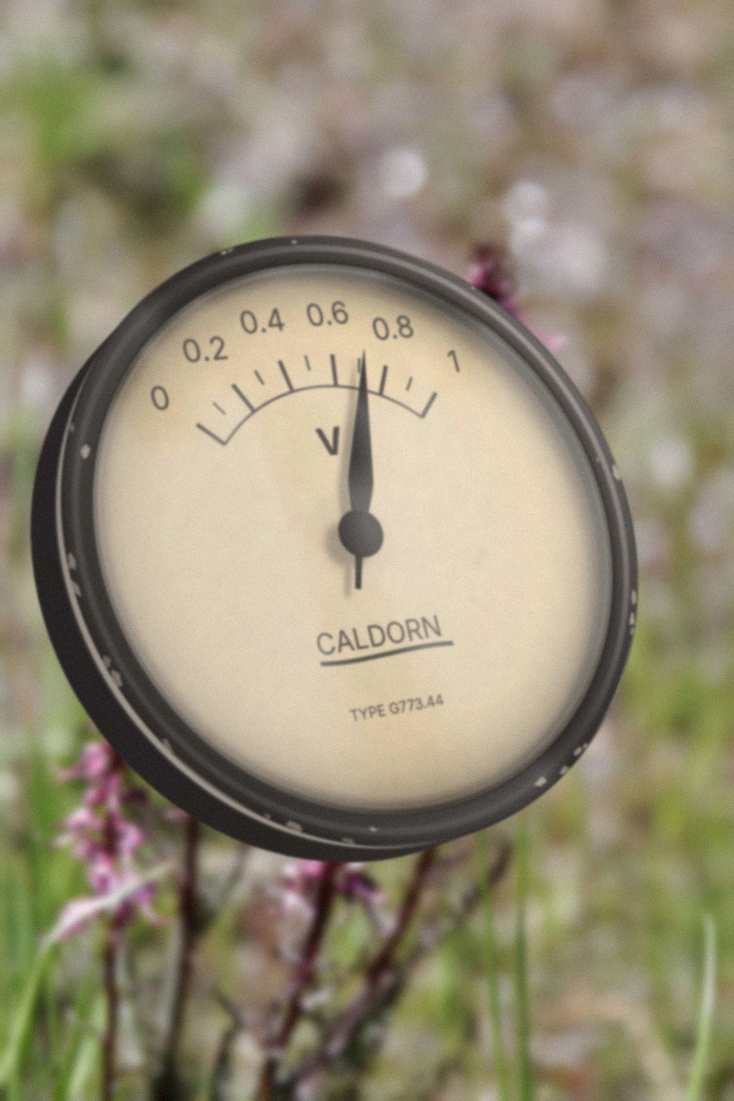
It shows 0.7 V
